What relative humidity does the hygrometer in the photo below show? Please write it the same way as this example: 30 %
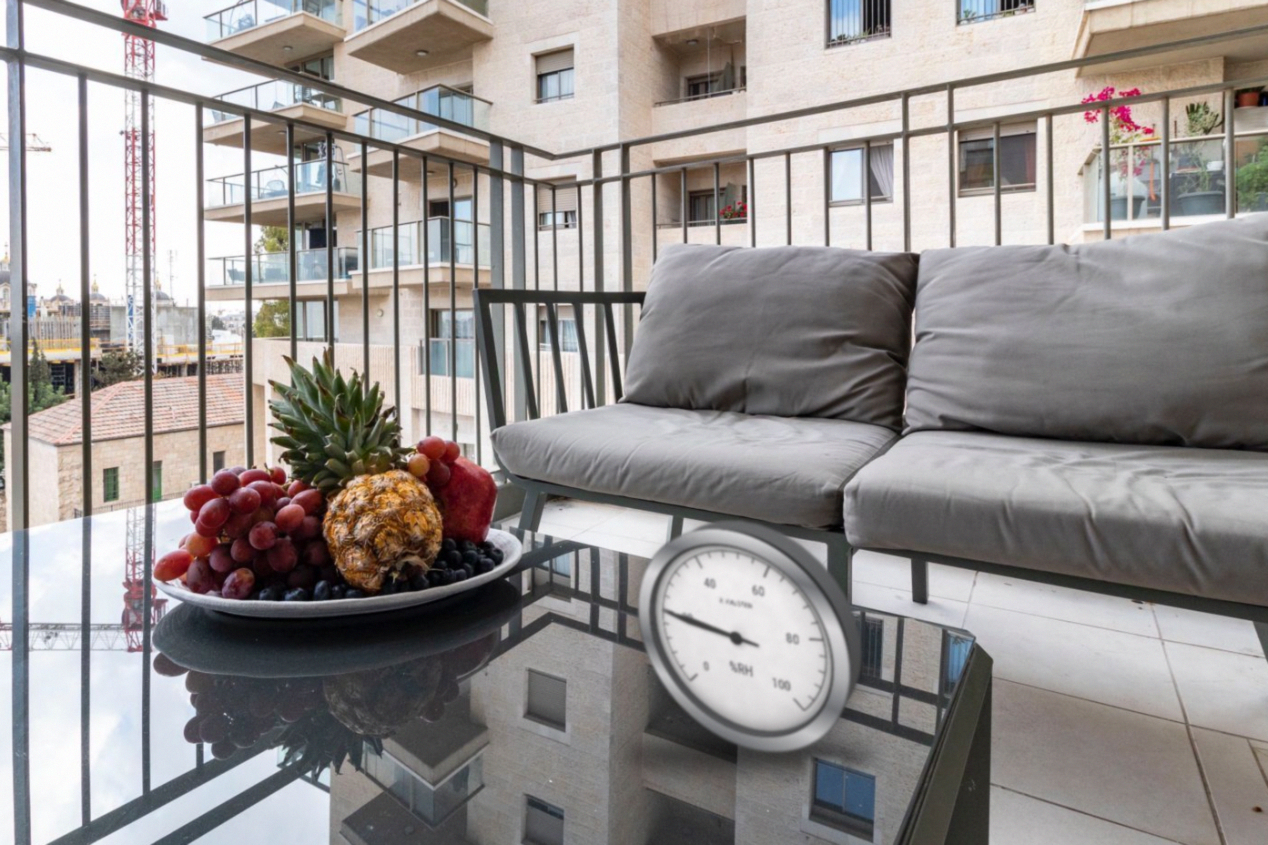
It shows 20 %
